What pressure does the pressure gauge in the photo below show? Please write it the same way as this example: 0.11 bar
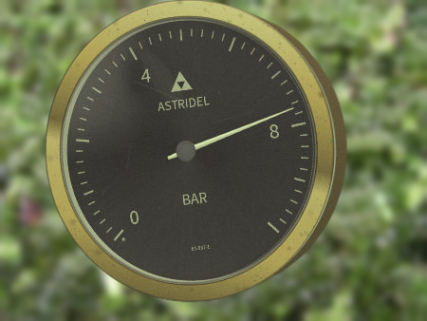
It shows 7.7 bar
